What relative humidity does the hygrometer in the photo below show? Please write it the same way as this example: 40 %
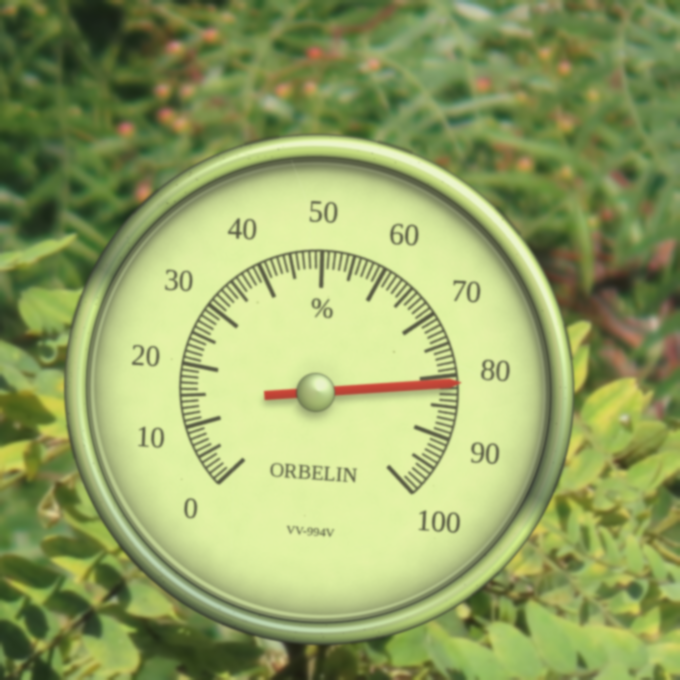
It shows 81 %
